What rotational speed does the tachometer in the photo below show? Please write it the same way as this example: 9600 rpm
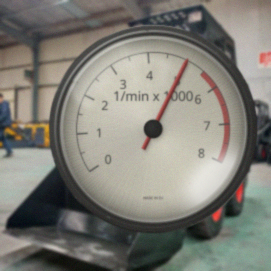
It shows 5000 rpm
